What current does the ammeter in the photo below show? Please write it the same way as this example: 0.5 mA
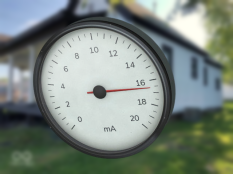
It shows 16.5 mA
